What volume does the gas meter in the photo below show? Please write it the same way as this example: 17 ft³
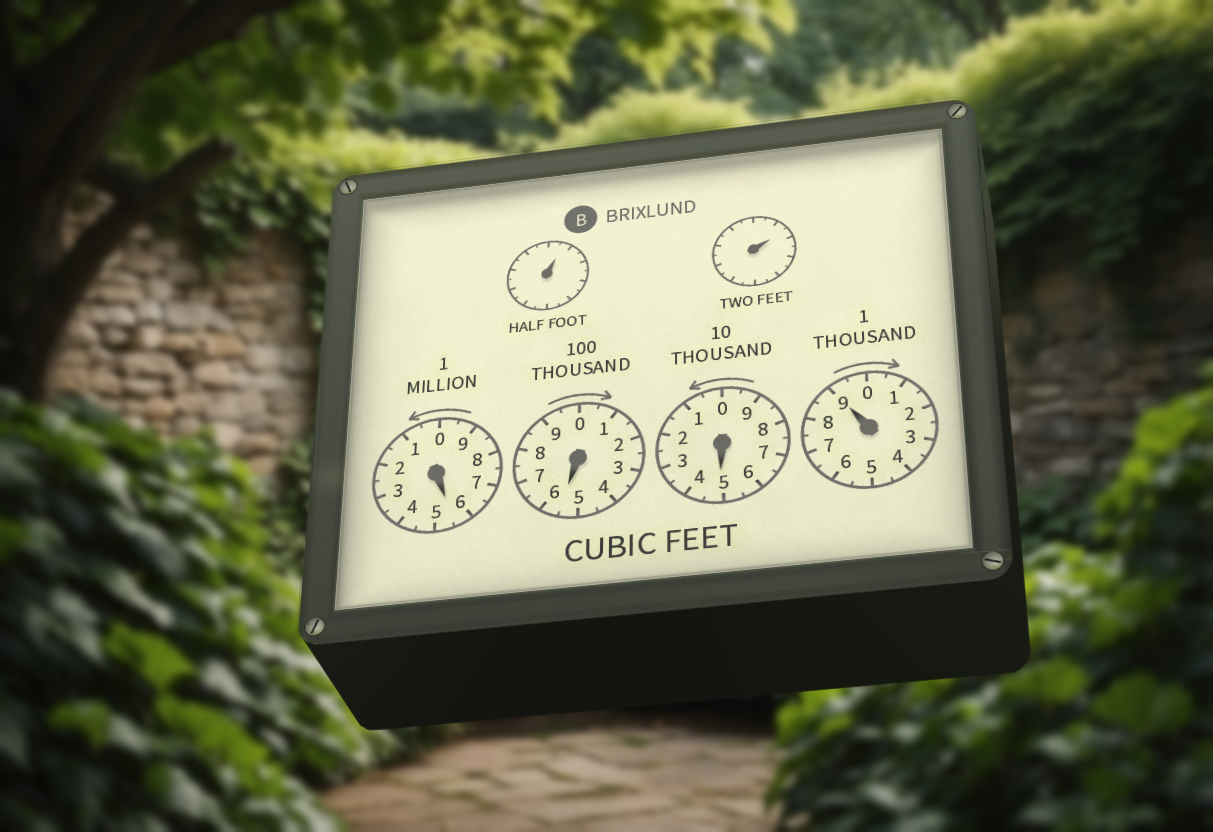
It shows 554900 ft³
